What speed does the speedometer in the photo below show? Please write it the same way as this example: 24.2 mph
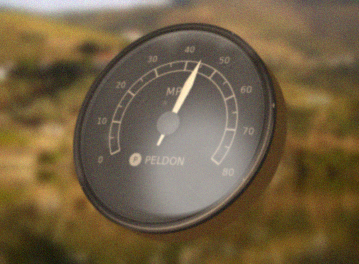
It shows 45 mph
